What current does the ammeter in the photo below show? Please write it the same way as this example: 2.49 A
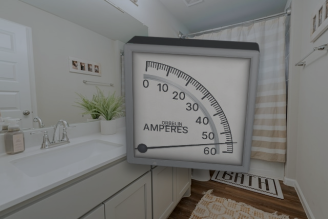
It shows 55 A
